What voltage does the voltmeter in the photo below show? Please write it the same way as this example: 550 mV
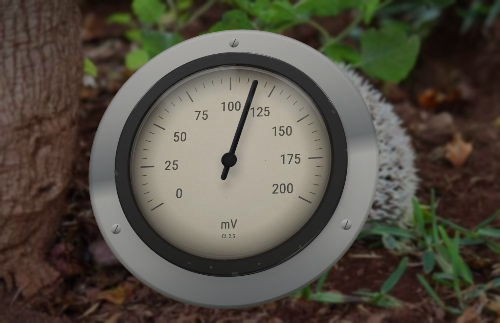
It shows 115 mV
